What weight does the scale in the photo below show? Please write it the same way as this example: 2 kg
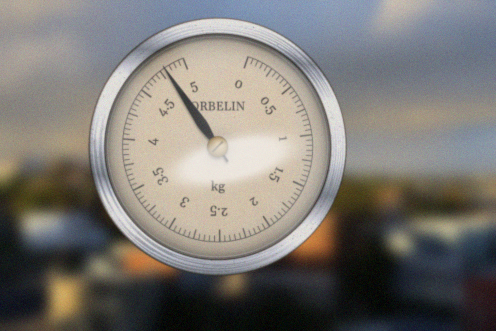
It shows 4.8 kg
